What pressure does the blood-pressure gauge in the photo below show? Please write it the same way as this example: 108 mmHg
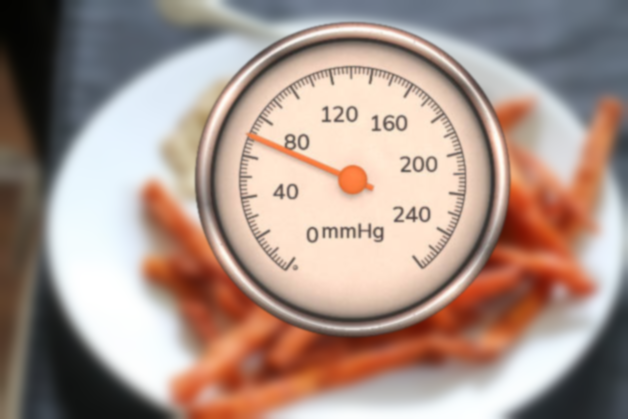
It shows 70 mmHg
